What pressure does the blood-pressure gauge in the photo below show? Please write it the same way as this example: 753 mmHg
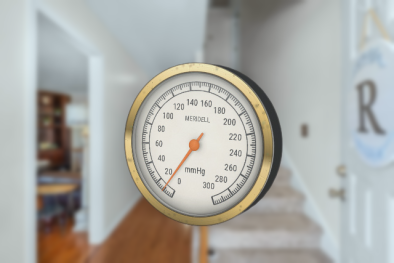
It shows 10 mmHg
